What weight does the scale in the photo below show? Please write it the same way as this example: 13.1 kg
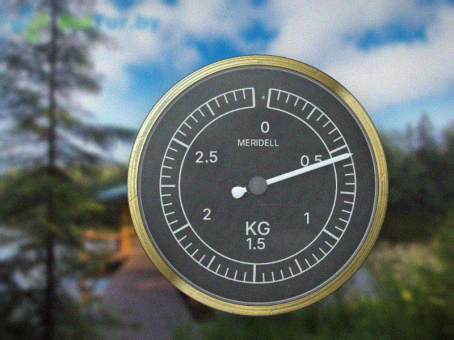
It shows 0.55 kg
